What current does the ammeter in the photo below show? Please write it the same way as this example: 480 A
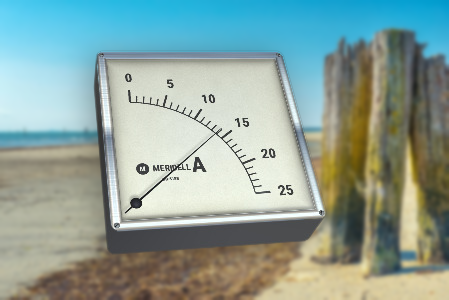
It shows 14 A
